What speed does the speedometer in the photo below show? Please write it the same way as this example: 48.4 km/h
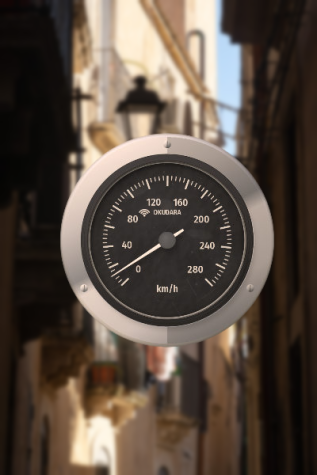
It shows 12 km/h
